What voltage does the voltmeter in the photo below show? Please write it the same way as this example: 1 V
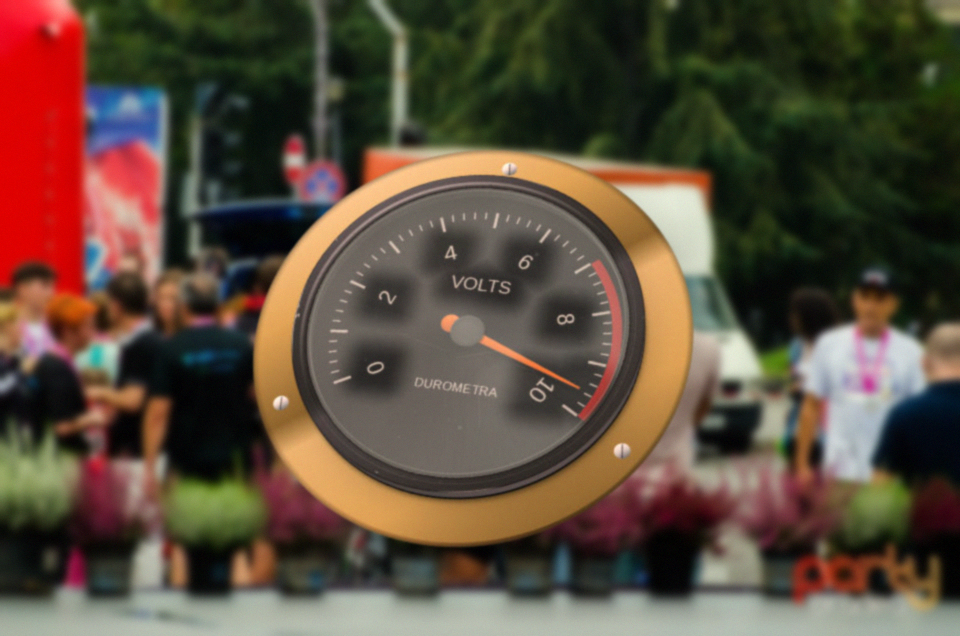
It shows 9.6 V
